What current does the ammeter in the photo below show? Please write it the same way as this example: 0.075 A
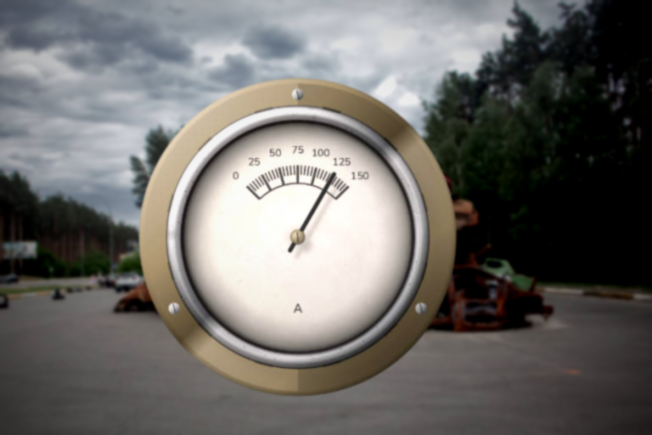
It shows 125 A
